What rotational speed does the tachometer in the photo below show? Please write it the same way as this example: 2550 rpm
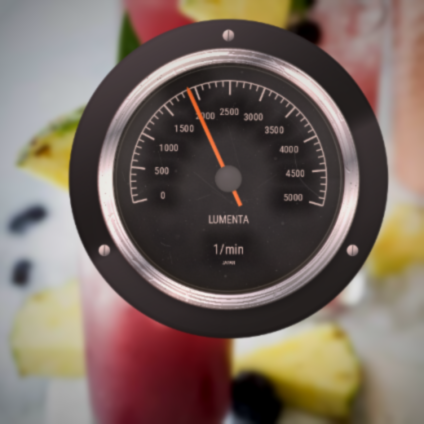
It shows 1900 rpm
